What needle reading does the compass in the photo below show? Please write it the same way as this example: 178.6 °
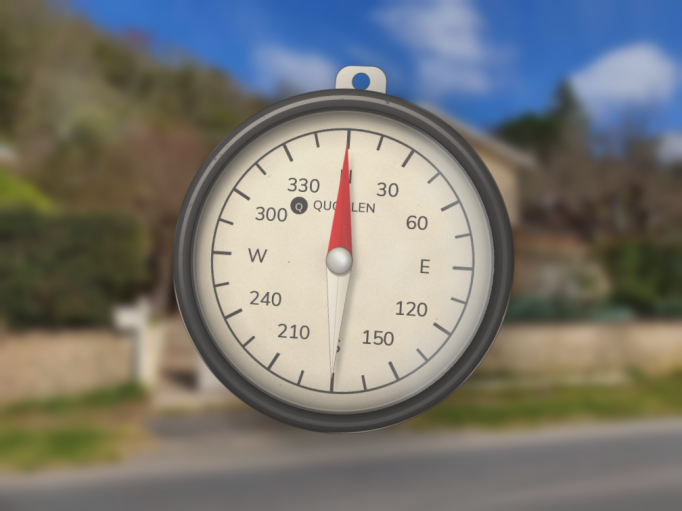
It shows 0 °
